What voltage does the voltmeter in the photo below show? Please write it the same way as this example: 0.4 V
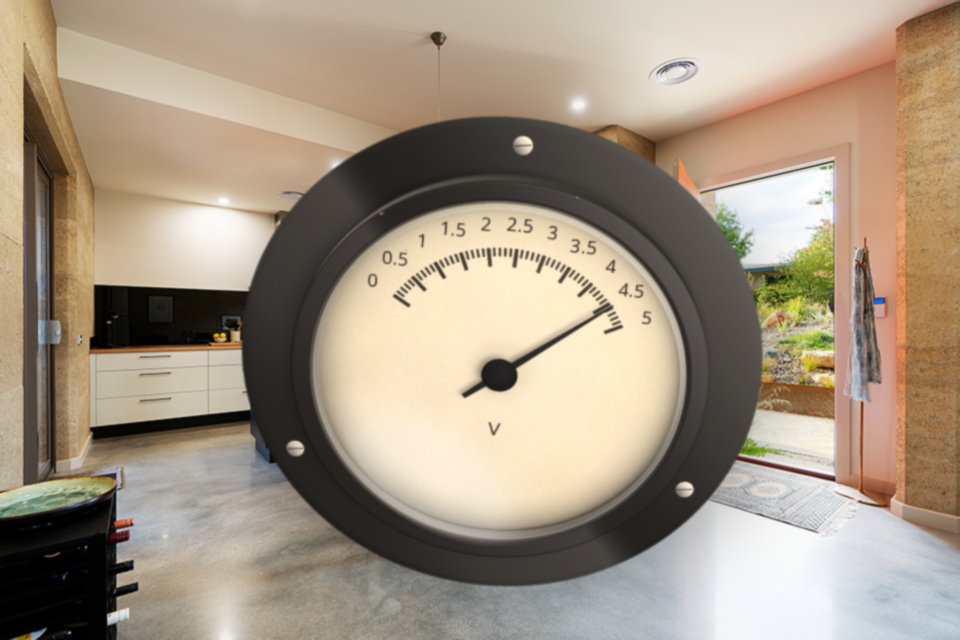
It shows 4.5 V
